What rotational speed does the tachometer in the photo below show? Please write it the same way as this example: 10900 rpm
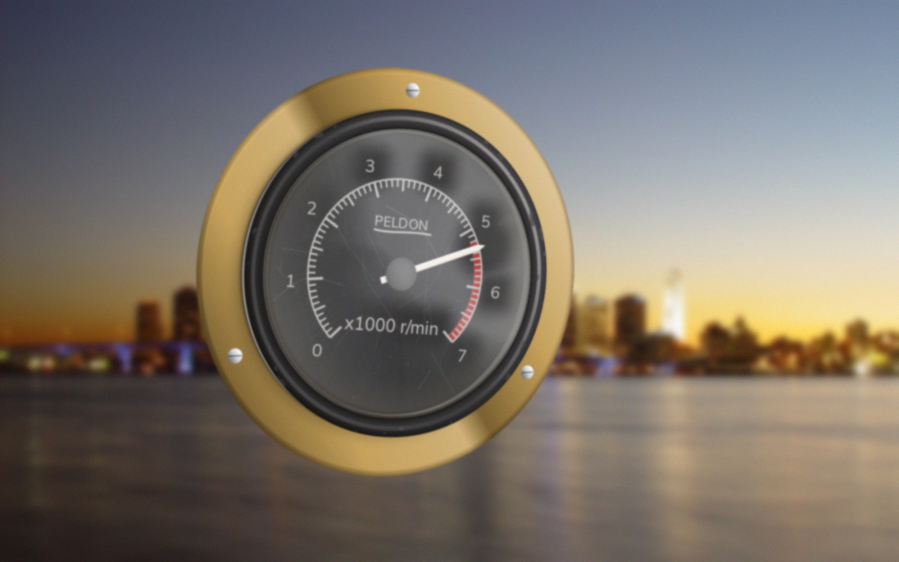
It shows 5300 rpm
